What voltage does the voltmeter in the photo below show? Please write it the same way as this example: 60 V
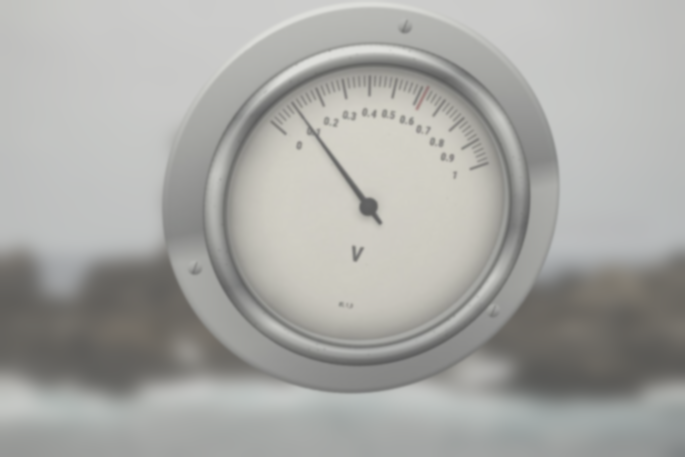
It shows 0.1 V
